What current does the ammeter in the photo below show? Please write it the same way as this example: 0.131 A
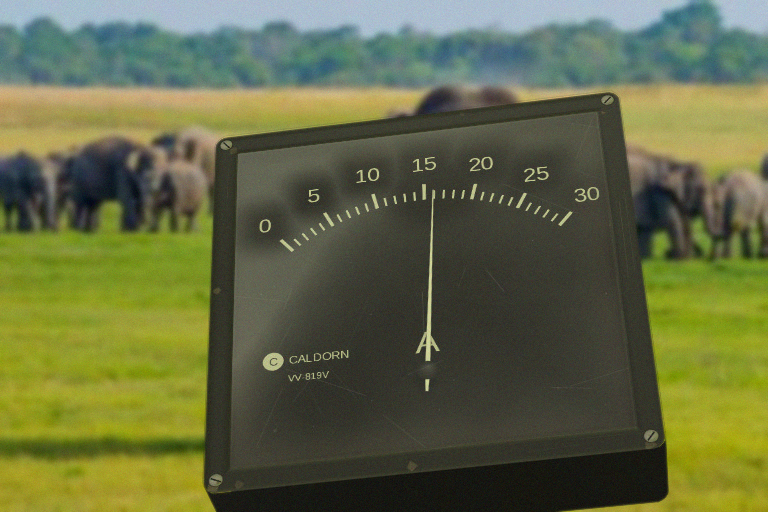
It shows 16 A
